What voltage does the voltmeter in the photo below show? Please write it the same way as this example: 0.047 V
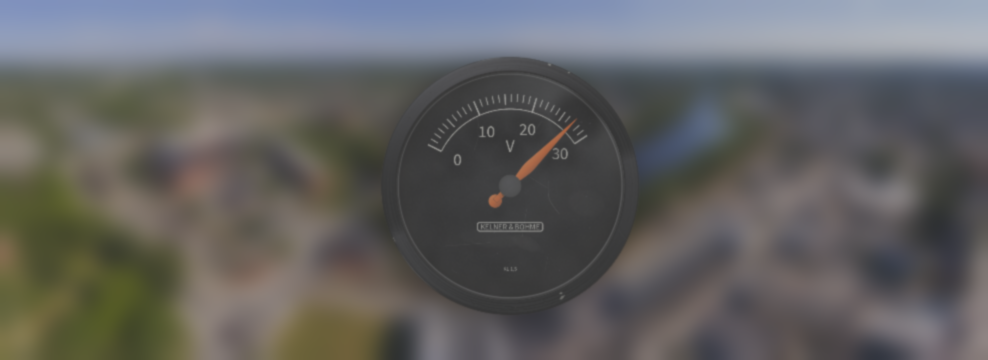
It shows 27 V
